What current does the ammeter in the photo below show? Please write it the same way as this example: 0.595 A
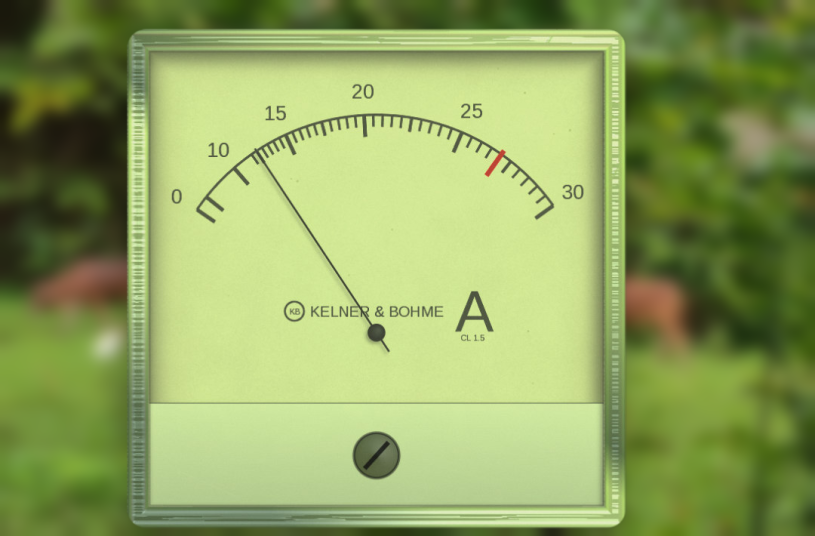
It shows 12.5 A
